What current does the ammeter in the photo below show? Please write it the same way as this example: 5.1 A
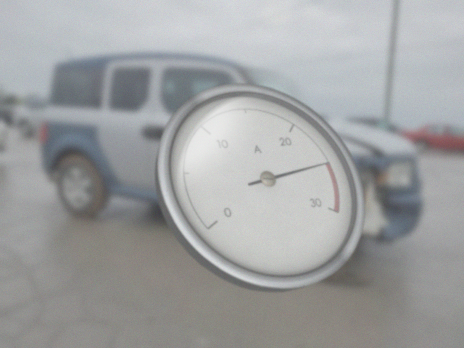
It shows 25 A
